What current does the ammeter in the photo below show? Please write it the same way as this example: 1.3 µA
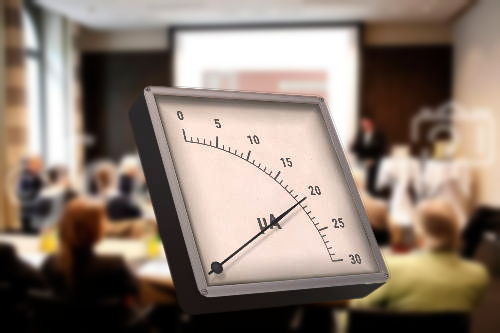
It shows 20 µA
